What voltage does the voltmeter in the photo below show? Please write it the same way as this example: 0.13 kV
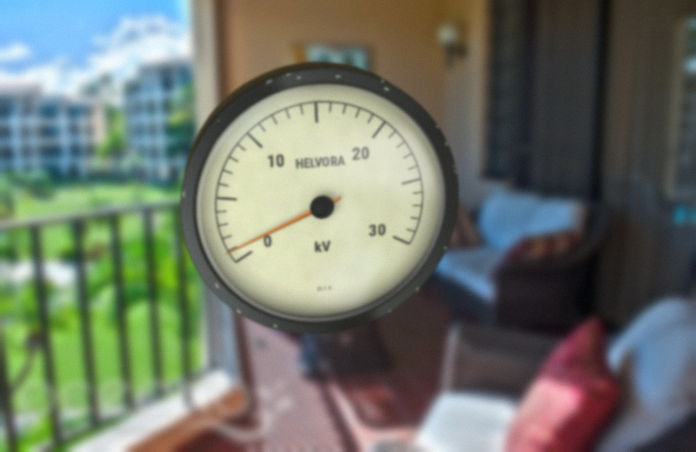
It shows 1 kV
